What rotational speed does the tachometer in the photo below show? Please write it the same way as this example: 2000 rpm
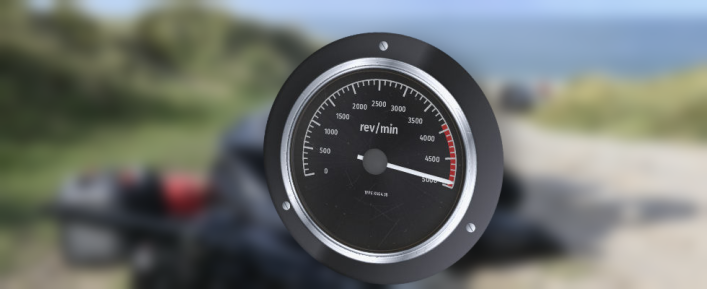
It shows 4900 rpm
